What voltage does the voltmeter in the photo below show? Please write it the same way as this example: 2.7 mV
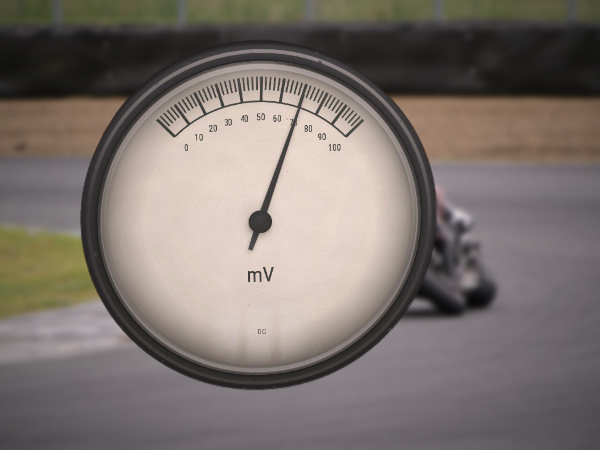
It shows 70 mV
